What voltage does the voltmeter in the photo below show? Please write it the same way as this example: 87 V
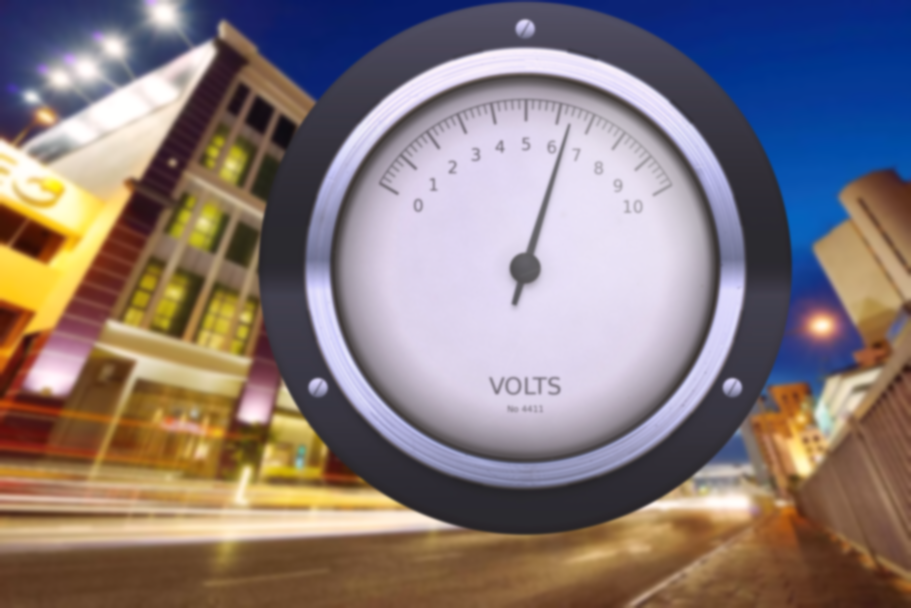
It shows 6.4 V
